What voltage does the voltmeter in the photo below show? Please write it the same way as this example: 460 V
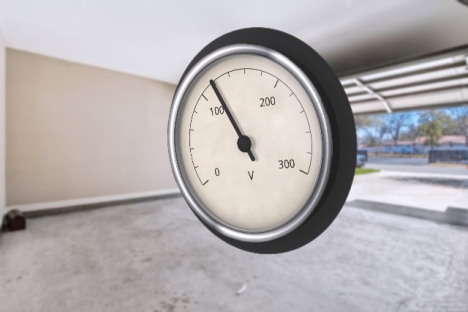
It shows 120 V
